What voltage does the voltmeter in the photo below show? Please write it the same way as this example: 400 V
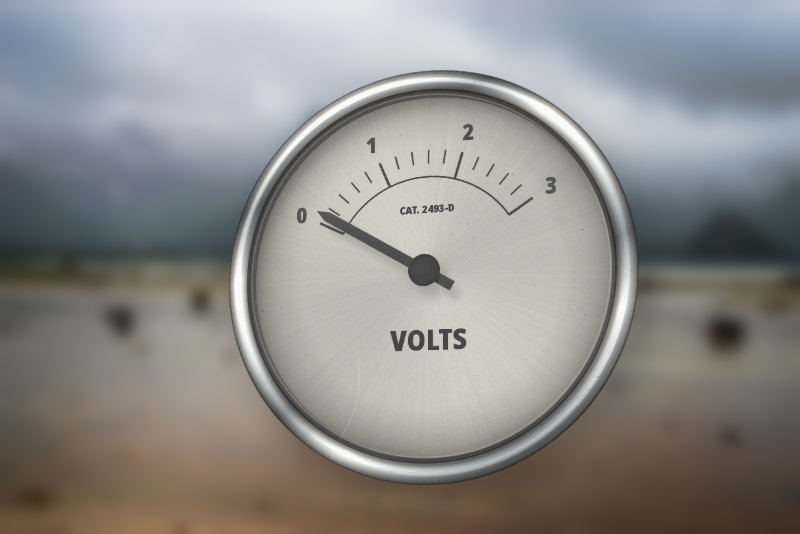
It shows 0.1 V
